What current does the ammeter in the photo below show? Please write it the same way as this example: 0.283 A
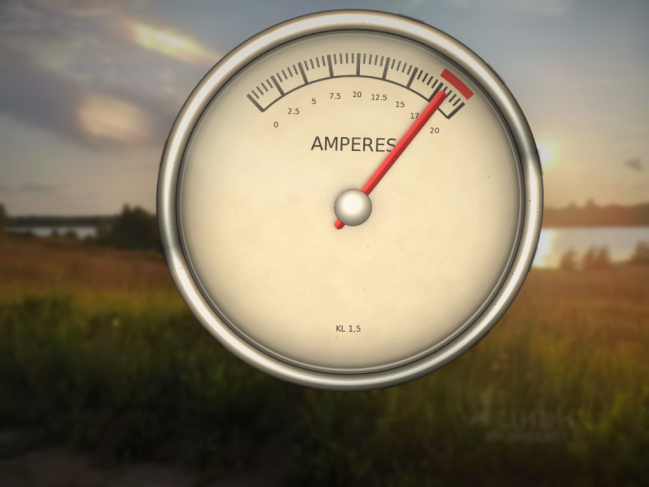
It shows 18 A
